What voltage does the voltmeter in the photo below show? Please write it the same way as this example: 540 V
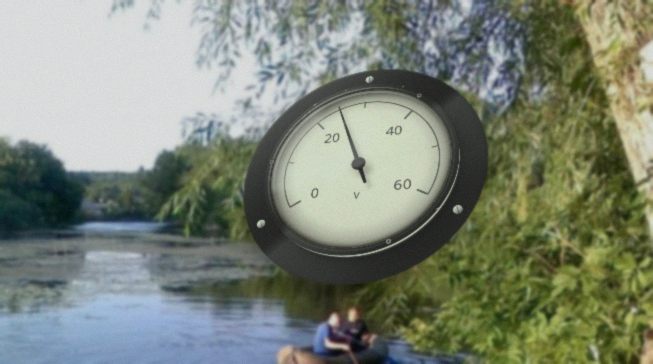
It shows 25 V
